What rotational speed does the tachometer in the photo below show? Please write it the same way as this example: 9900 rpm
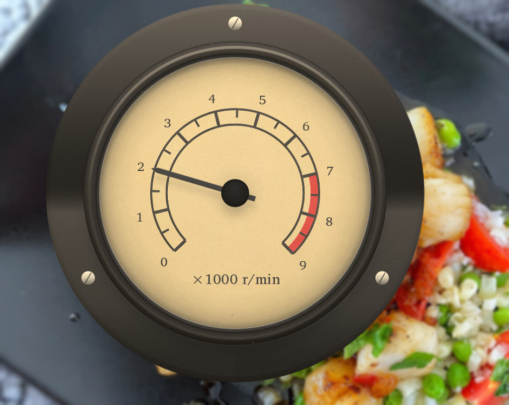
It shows 2000 rpm
